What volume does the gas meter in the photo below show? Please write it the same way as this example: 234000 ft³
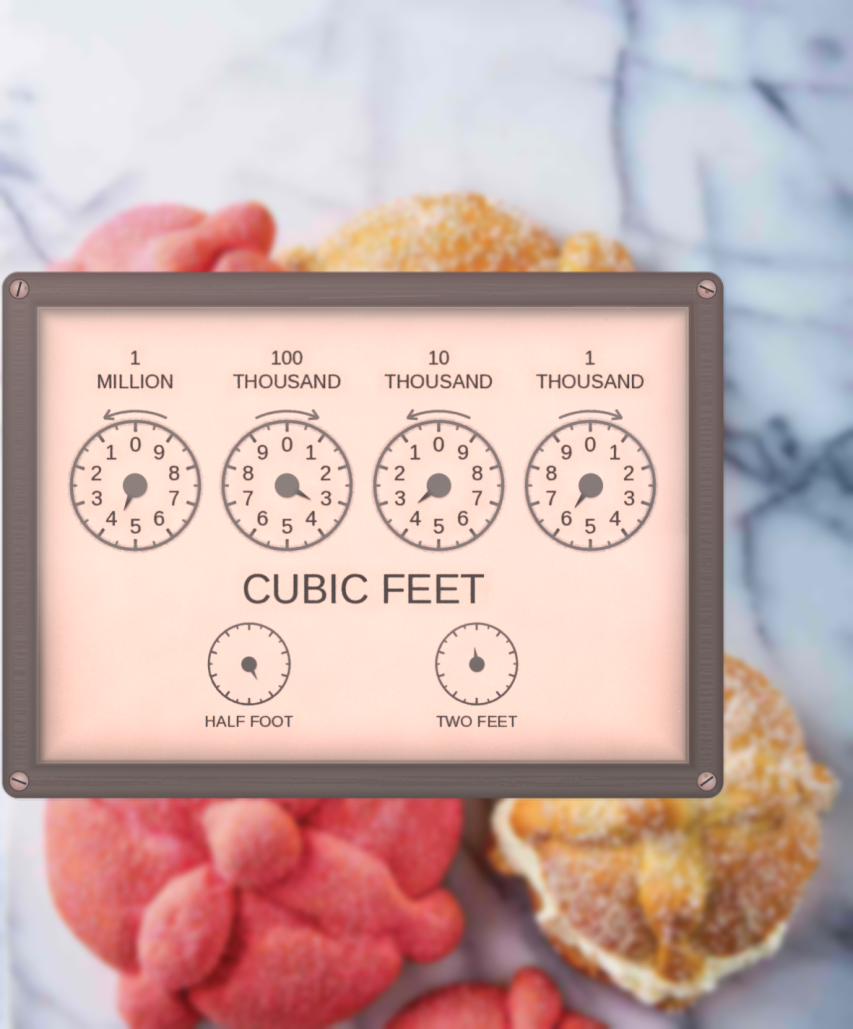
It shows 433600 ft³
